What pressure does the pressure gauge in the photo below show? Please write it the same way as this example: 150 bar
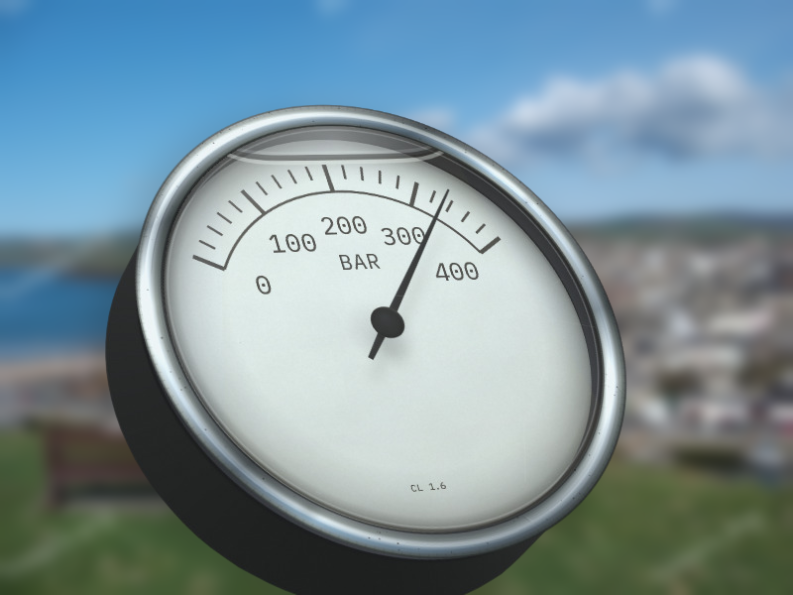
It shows 330 bar
